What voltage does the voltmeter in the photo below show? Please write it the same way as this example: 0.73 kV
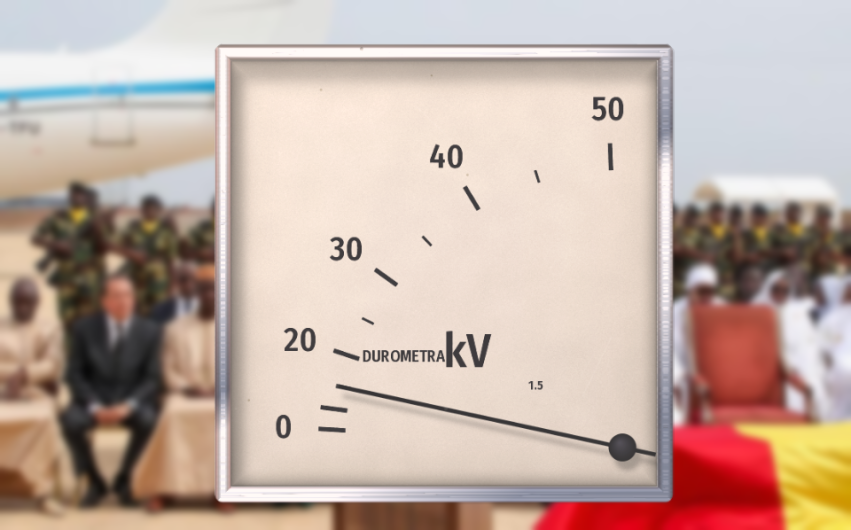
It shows 15 kV
